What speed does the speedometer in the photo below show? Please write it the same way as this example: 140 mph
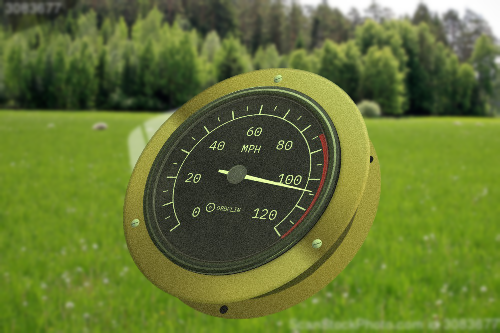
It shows 105 mph
